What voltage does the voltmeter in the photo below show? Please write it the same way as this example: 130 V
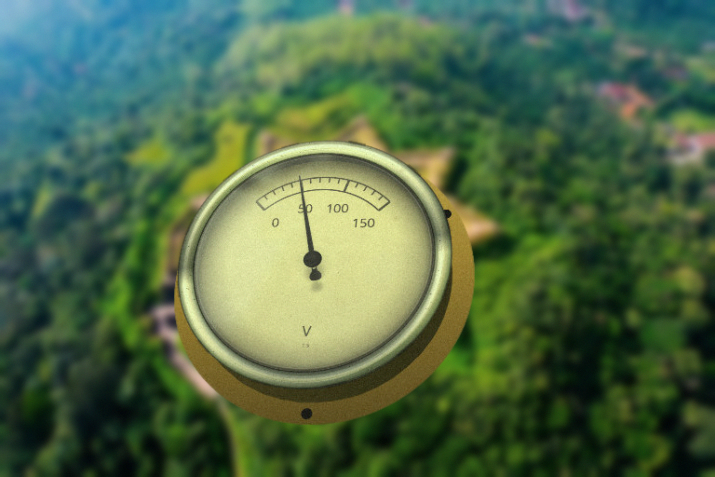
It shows 50 V
